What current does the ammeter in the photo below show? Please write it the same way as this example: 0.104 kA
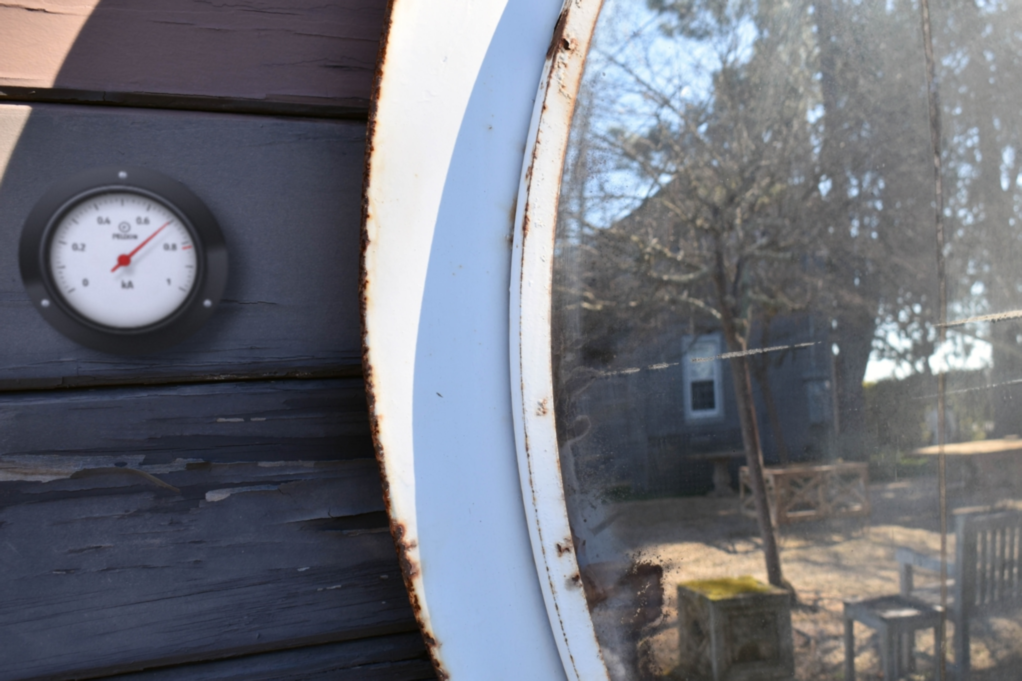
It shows 0.7 kA
